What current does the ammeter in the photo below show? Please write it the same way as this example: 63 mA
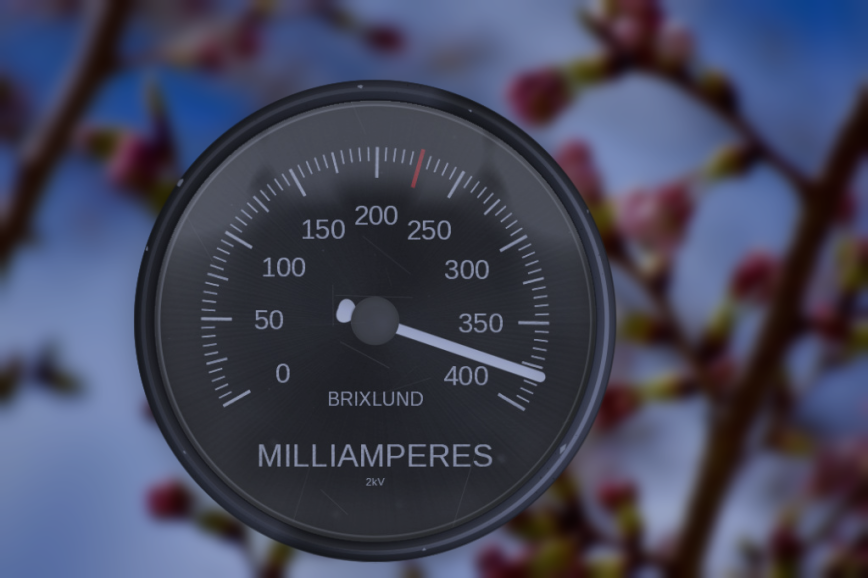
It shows 380 mA
